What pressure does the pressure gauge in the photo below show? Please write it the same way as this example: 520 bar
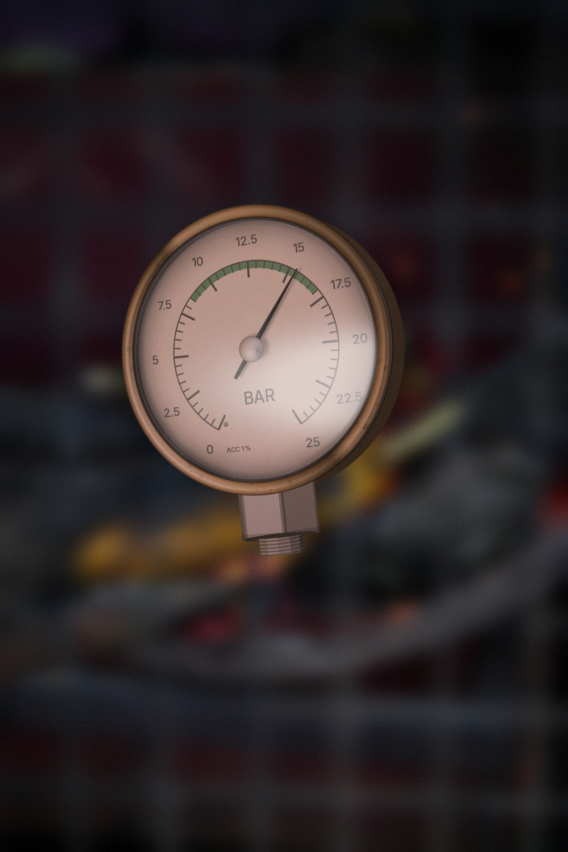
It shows 15.5 bar
